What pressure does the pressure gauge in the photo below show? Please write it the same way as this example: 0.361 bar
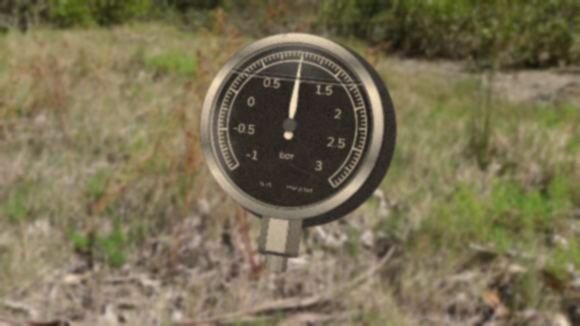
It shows 1 bar
